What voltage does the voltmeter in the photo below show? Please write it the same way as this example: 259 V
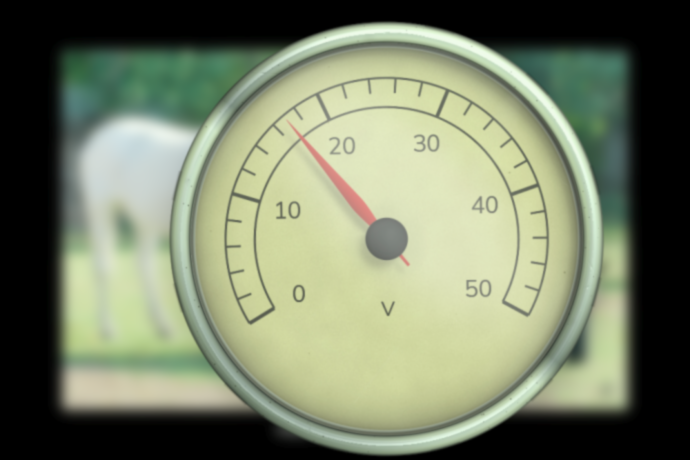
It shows 17 V
